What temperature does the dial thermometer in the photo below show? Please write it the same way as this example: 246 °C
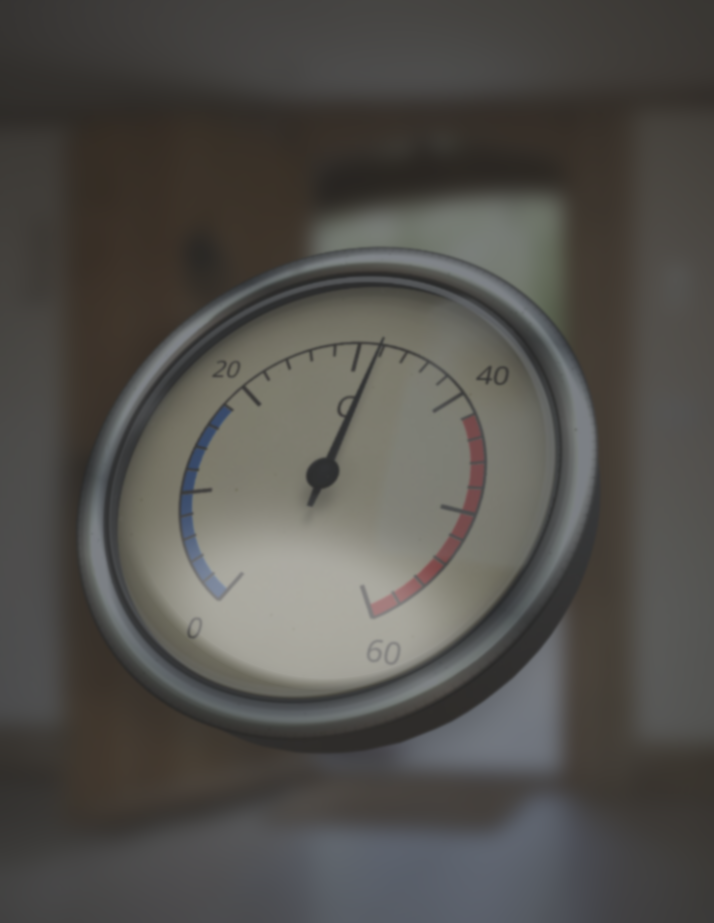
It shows 32 °C
